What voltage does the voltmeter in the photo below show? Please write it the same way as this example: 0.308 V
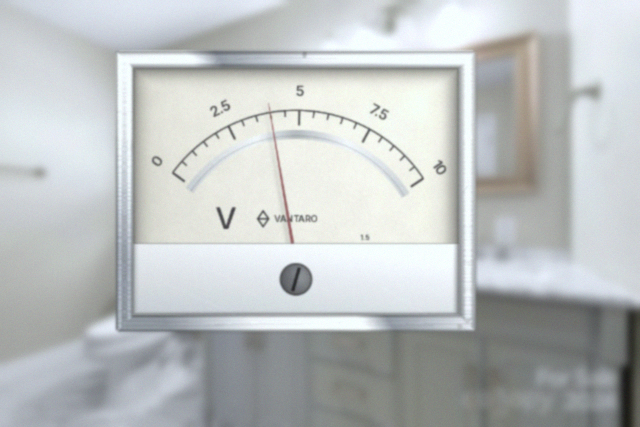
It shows 4 V
